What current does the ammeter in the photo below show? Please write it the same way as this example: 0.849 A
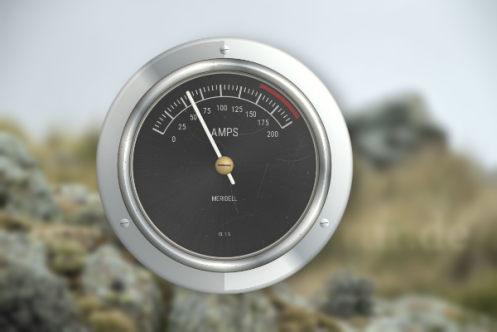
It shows 60 A
